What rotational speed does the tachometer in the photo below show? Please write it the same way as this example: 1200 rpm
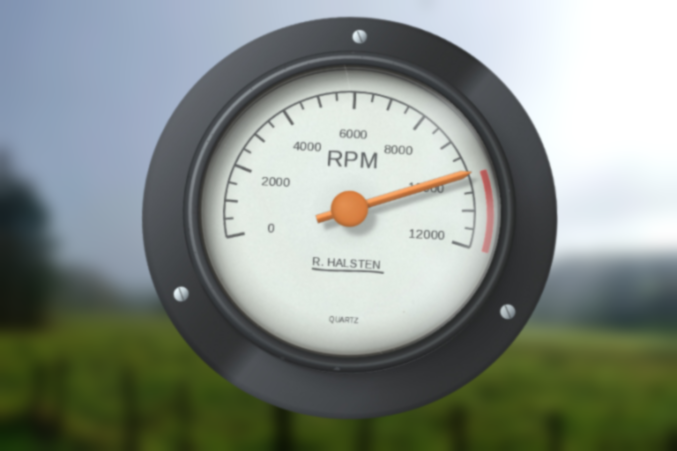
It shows 10000 rpm
